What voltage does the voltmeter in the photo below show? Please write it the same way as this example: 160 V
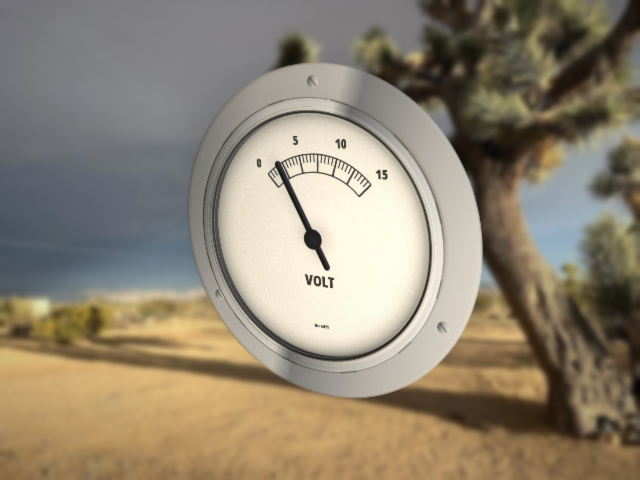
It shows 2.5 V
